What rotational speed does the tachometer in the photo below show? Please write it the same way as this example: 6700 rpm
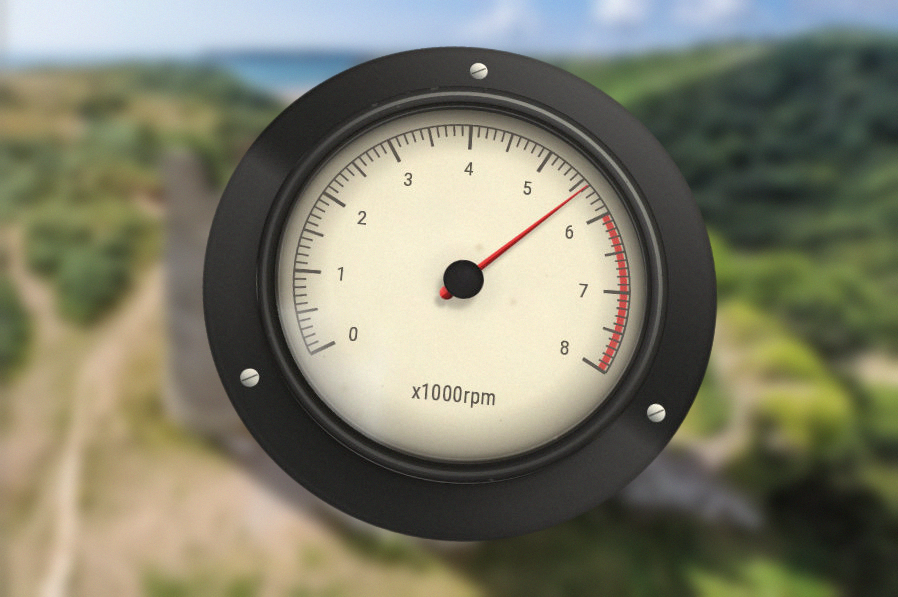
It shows 5600 rpm
